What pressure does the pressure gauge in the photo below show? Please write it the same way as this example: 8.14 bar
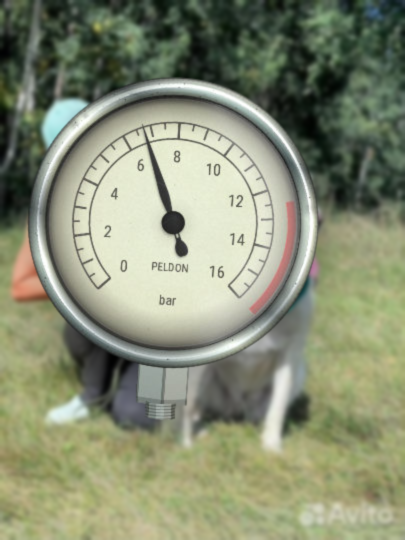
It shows 6.75 bar
